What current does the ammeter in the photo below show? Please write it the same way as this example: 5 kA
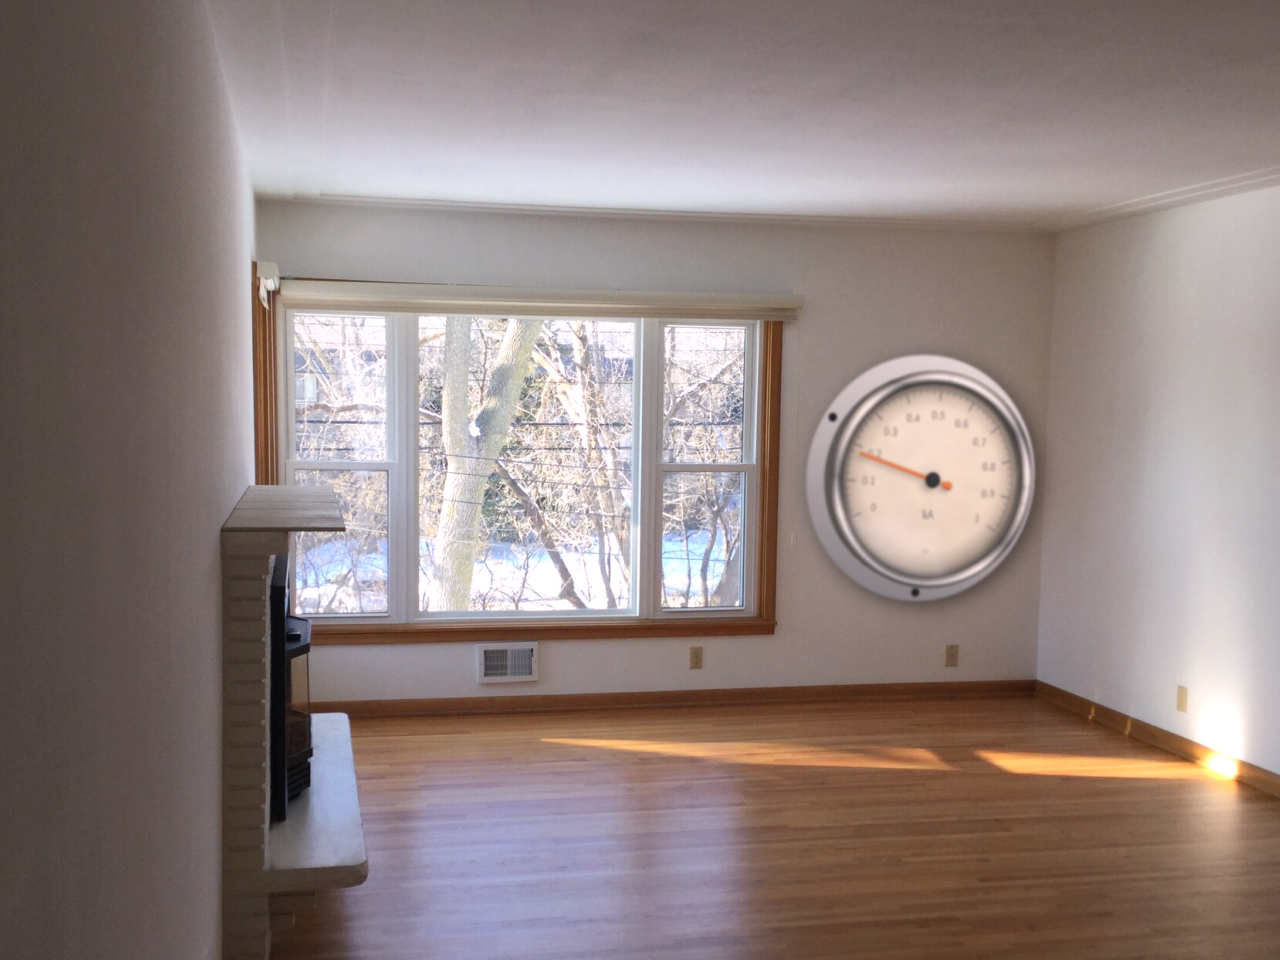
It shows 0.18 kA
